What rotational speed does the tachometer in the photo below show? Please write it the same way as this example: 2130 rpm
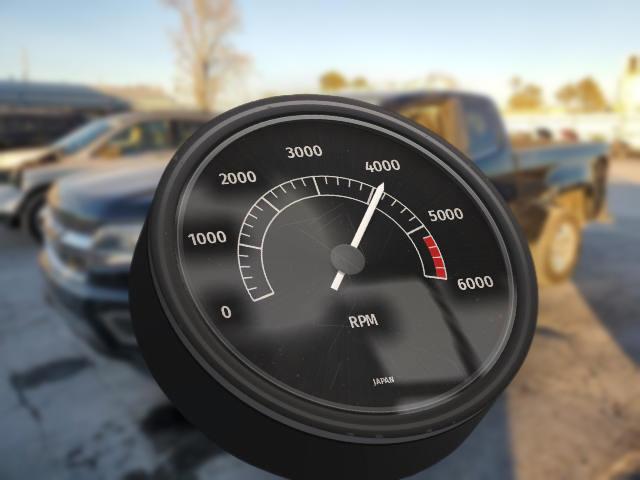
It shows 4100 rpm
